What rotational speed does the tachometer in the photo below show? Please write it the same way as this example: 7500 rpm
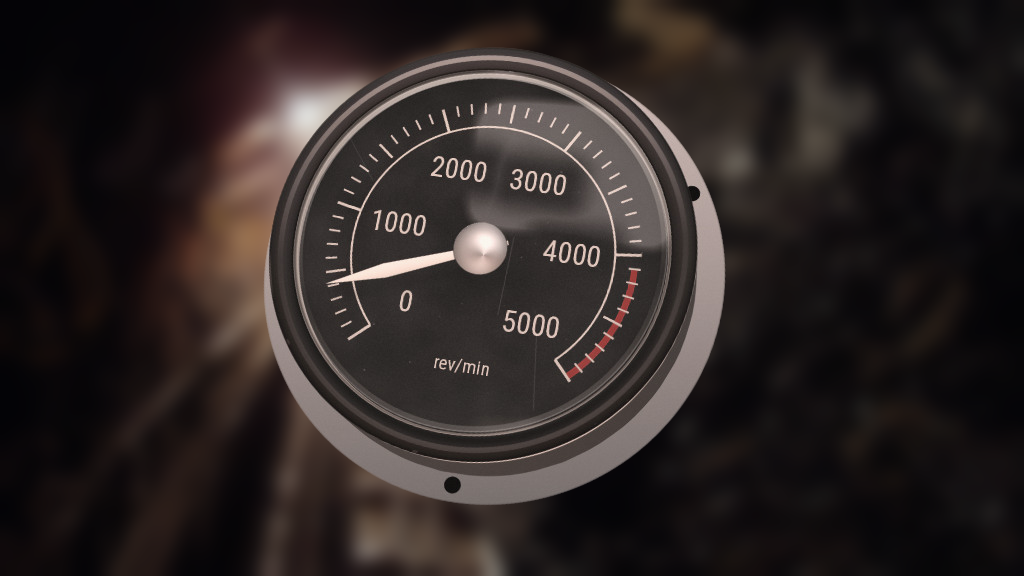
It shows 400 rpm
